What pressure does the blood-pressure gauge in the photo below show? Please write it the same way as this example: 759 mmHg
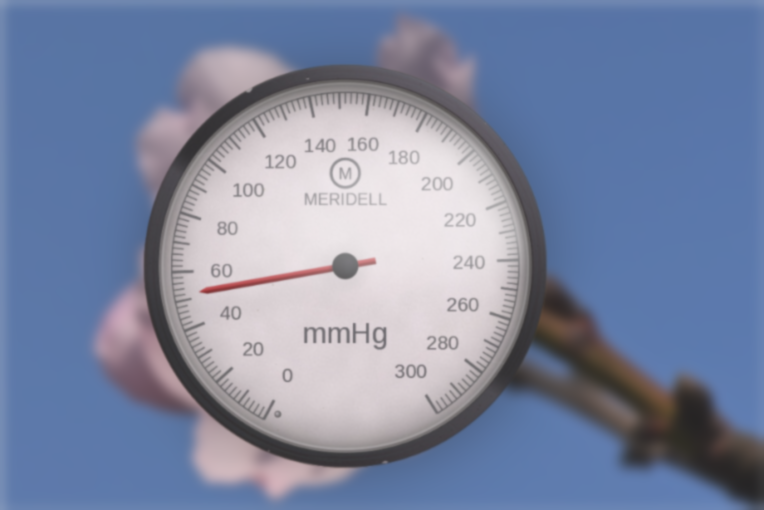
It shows 52 mmHg
